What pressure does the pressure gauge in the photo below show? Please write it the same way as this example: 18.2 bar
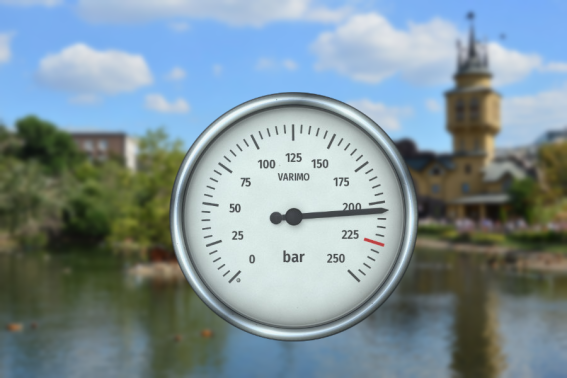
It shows 205 bar
